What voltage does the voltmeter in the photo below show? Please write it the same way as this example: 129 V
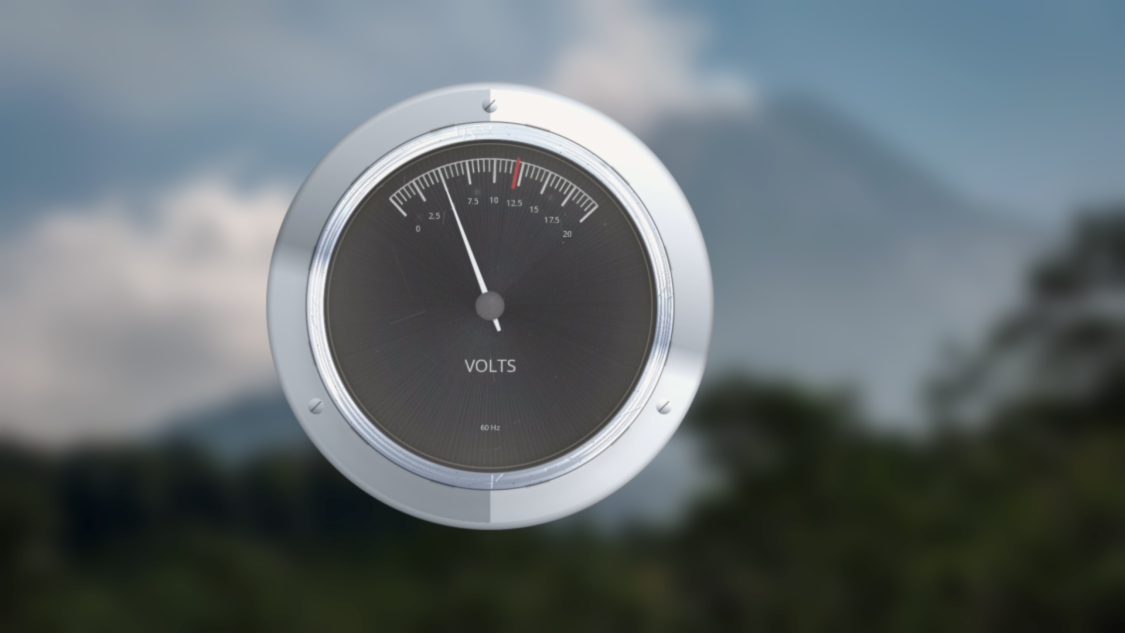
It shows 5 V
